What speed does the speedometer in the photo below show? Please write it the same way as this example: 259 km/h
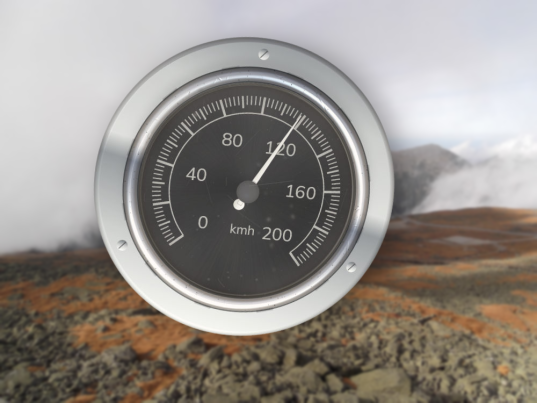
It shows 118 km/h
